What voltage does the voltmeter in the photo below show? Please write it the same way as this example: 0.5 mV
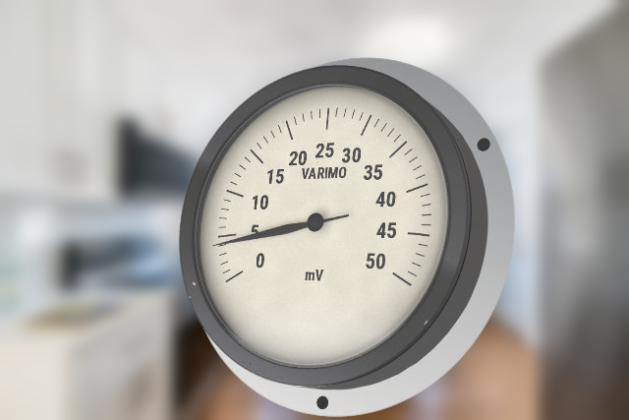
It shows 4 mV
